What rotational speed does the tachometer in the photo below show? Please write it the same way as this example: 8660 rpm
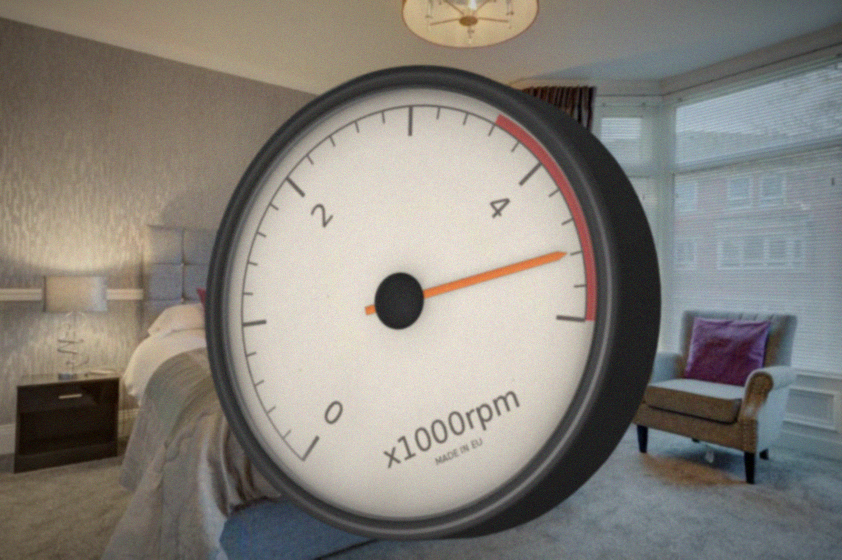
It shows 4600 rpm
